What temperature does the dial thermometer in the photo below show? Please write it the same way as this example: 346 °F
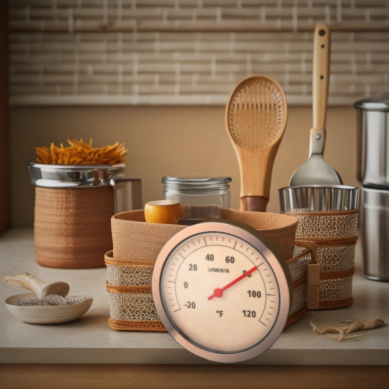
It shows 80 °F
